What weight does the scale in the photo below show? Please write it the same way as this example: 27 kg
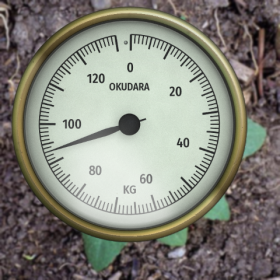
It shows 93 kg
